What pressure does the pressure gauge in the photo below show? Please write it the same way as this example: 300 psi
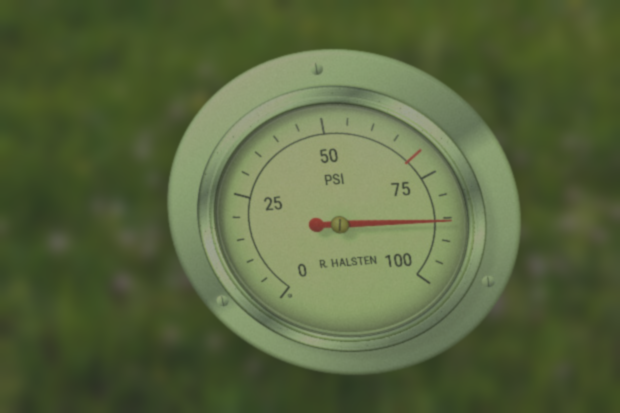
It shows 85 psi
